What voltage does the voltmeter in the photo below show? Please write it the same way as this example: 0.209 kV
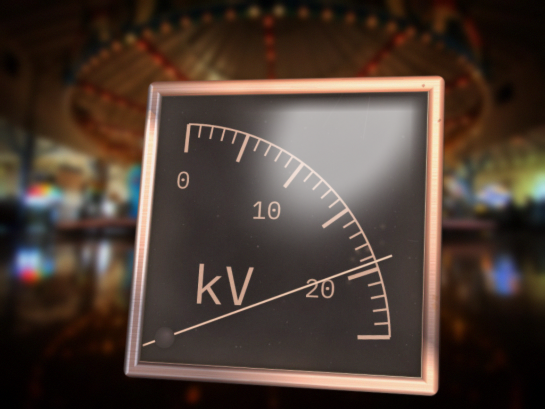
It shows 19.5 kV
